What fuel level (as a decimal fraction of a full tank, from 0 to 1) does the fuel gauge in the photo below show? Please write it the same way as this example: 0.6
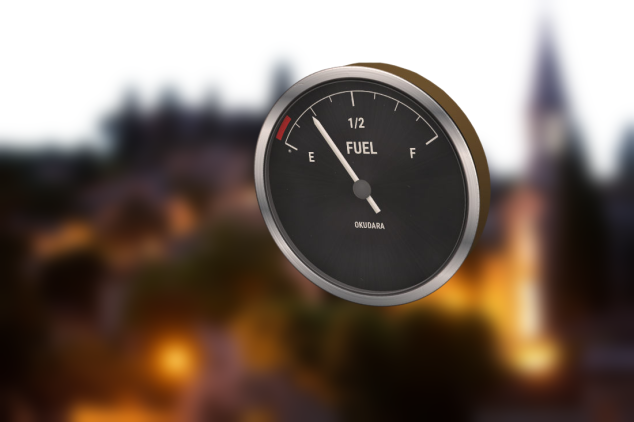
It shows 0.25
